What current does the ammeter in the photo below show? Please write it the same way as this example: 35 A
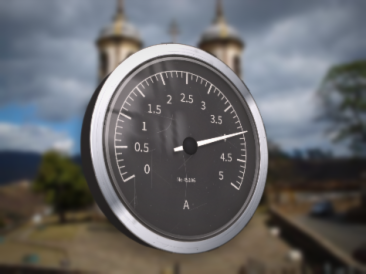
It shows 4 A
